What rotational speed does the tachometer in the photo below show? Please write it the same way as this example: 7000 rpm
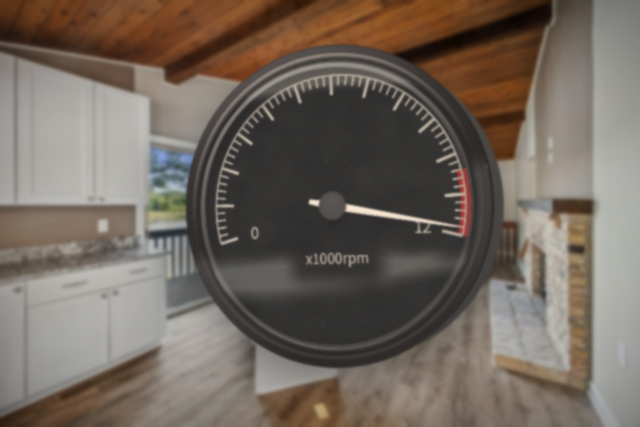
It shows 11800 rpm
